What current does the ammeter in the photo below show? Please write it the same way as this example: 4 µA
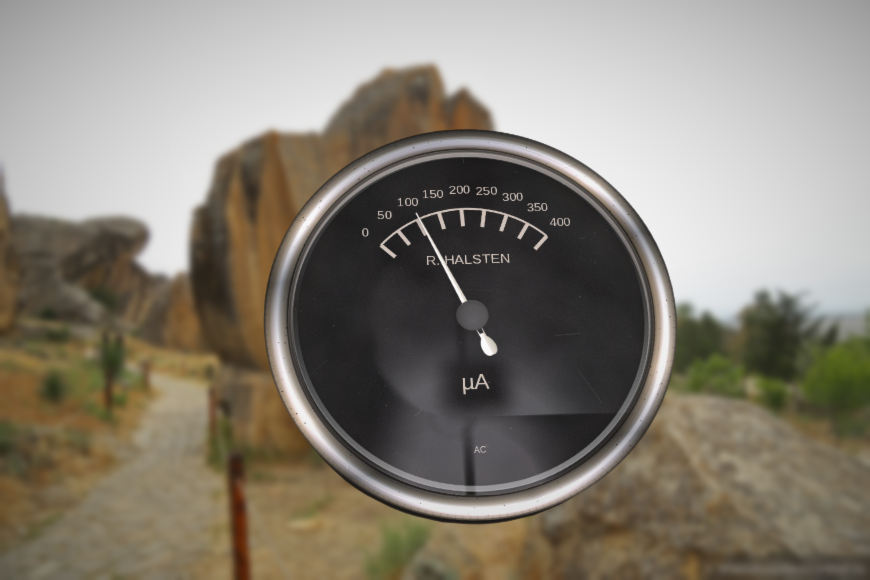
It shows 100 µA
